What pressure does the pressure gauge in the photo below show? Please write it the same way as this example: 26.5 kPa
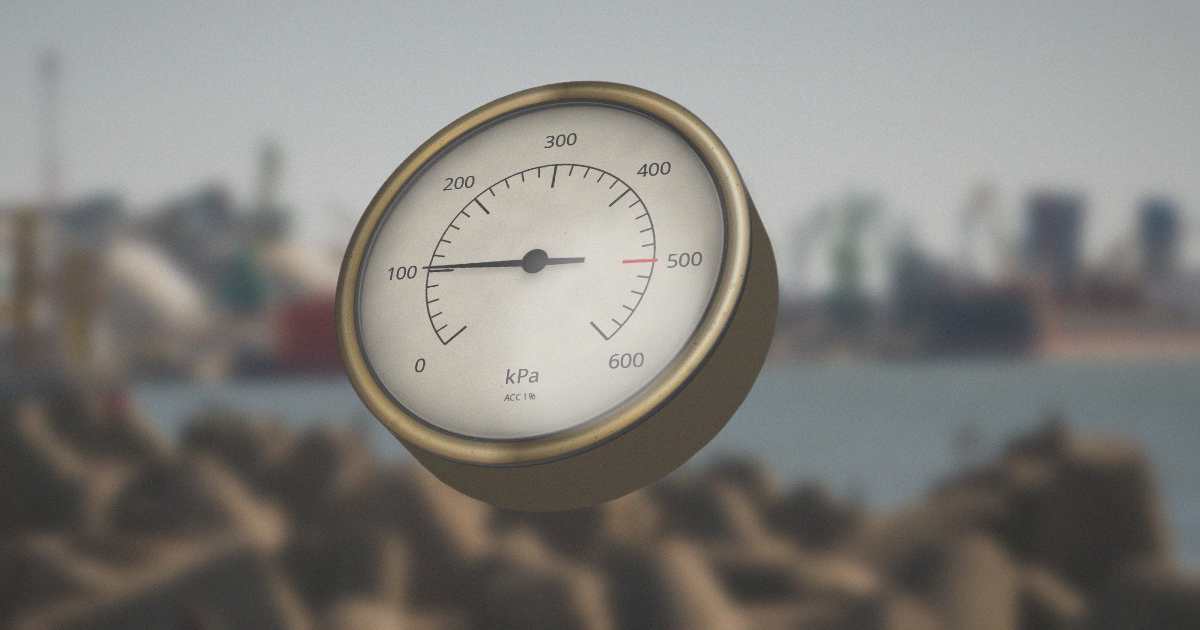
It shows 100 kPa
